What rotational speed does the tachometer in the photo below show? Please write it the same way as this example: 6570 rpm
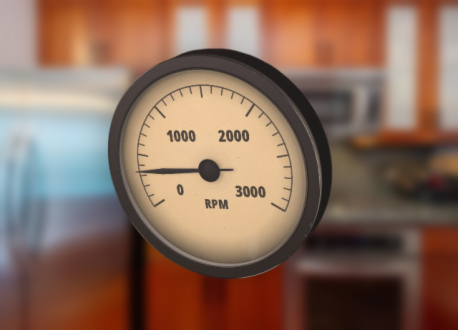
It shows 350 rpm
